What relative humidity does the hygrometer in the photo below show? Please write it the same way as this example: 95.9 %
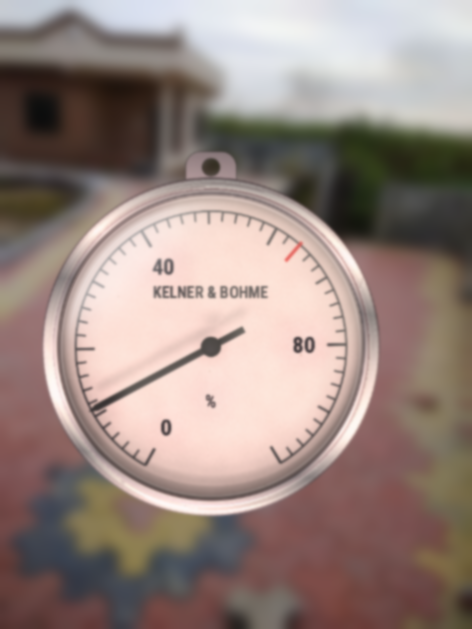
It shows 11 %
